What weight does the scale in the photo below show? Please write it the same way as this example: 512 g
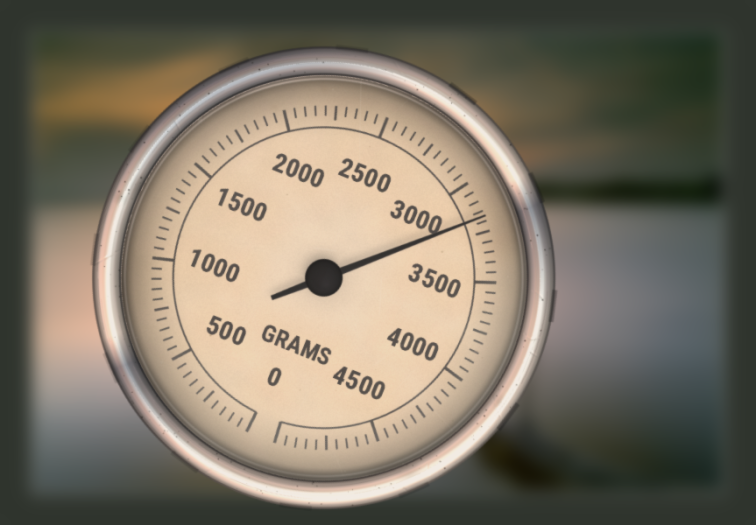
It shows 3175 g
